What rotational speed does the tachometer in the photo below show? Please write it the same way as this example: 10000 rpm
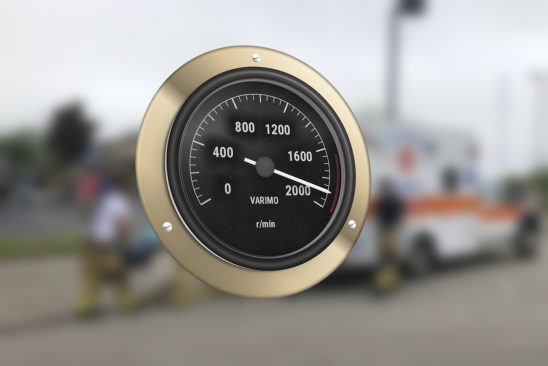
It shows 1900 rpm
